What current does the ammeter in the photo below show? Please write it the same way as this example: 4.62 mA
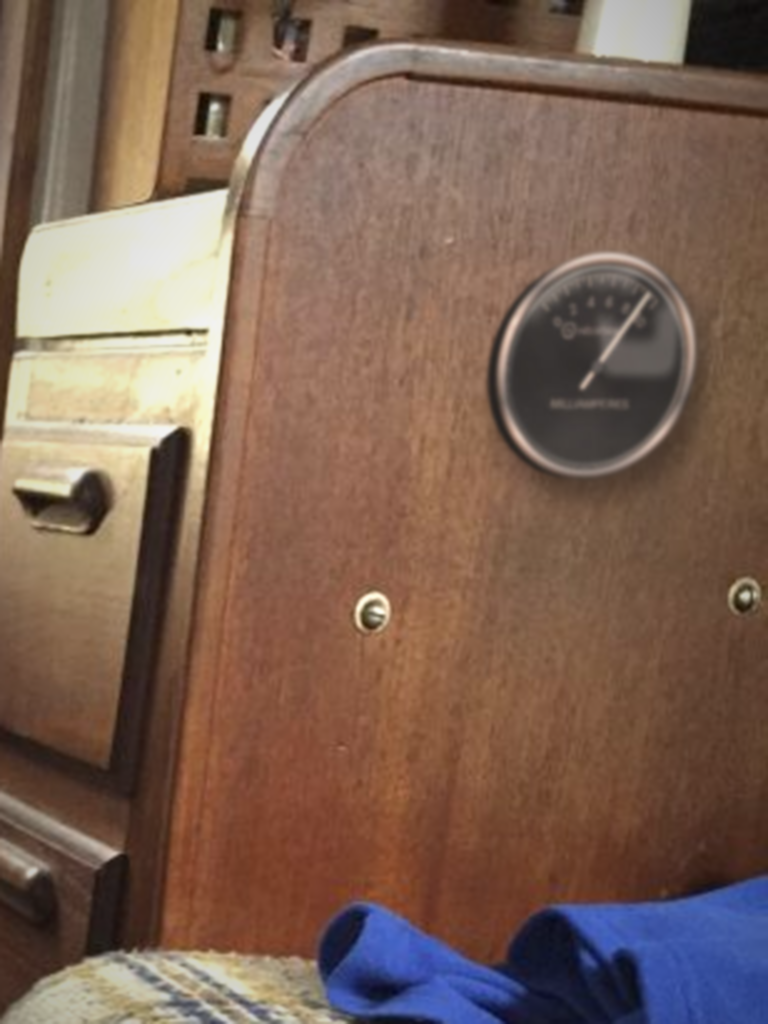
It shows 9 mA
